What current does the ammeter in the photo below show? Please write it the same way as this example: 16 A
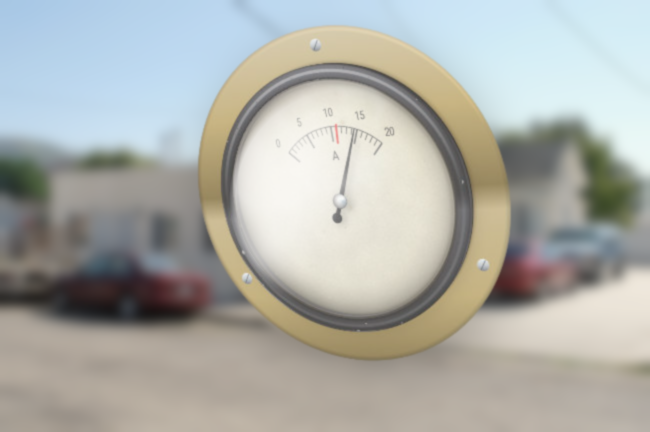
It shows 15 A
